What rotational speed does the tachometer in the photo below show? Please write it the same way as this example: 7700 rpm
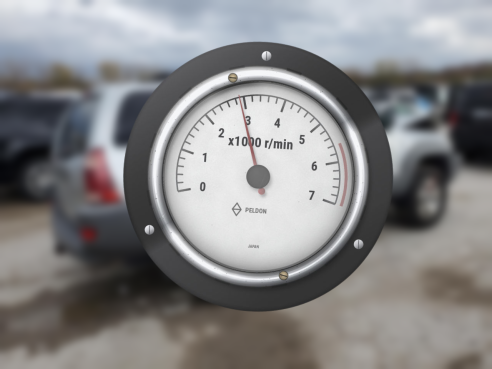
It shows 2900 rpm
